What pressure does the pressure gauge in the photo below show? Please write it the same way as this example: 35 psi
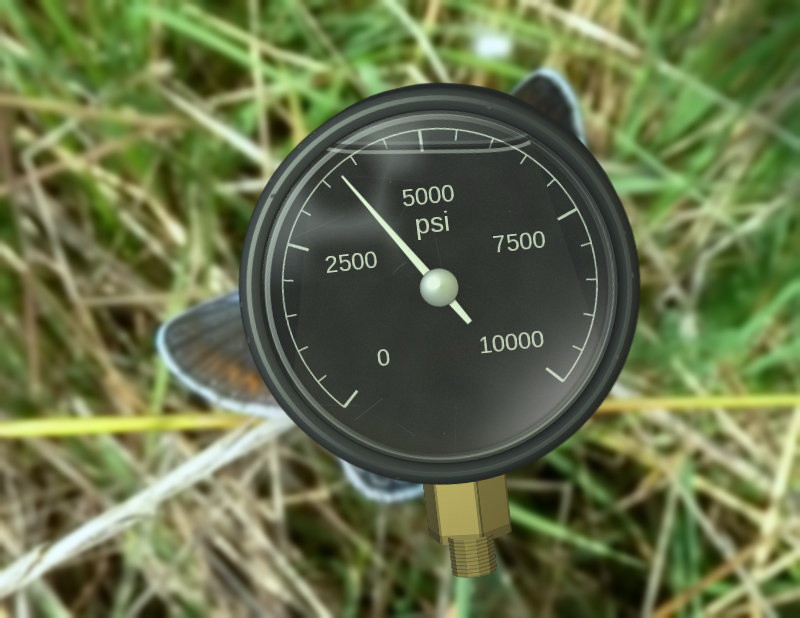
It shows 3750 psi
